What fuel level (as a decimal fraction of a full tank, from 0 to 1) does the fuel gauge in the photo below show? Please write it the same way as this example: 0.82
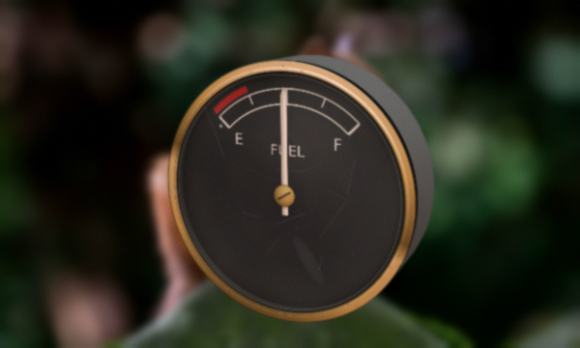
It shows 0.5
